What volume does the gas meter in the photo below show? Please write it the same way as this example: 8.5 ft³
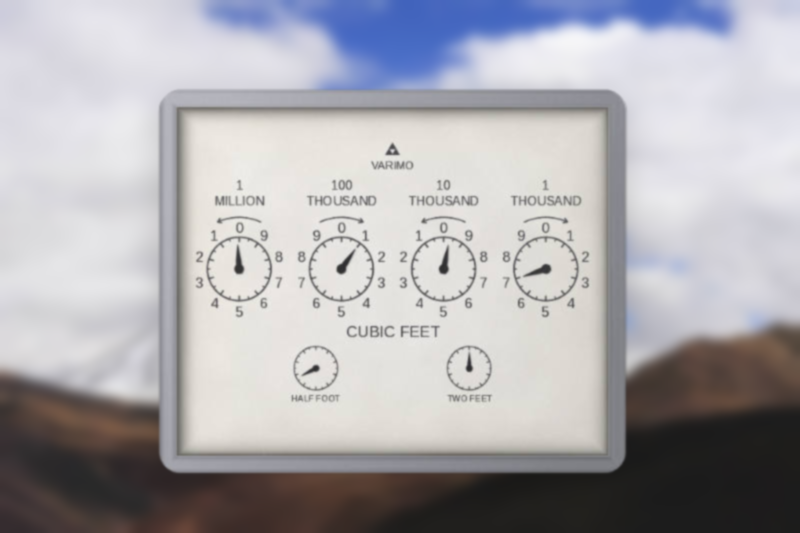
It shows 9700 ft³
